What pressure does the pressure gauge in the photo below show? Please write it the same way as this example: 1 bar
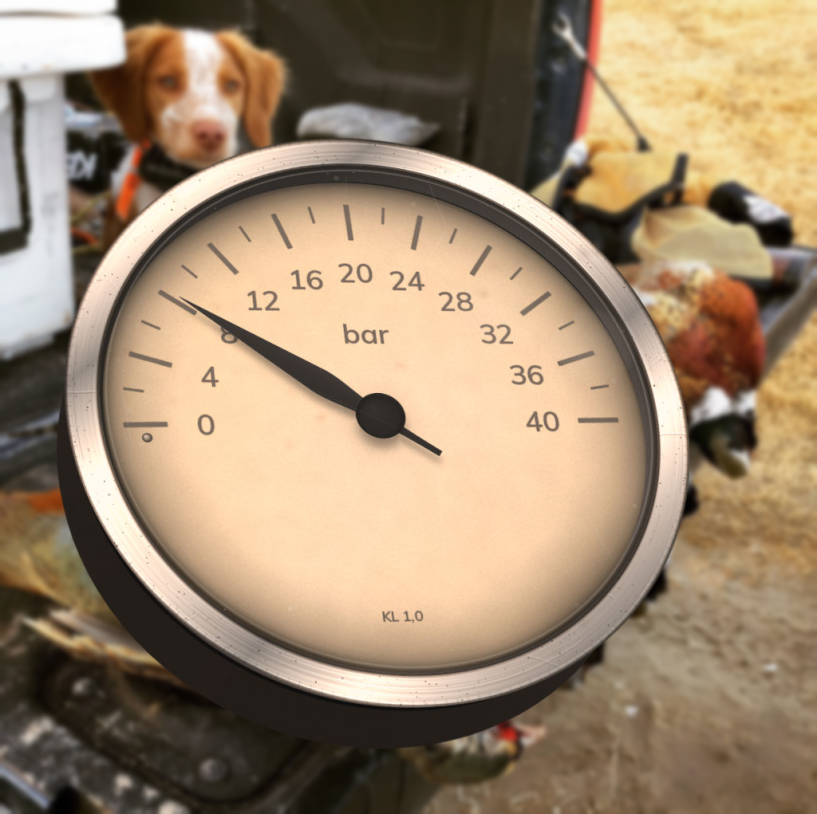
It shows 8 bar
